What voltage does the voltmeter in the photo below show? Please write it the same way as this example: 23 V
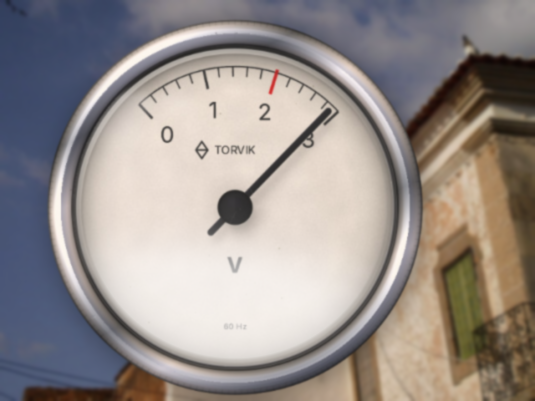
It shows 2.9 V
